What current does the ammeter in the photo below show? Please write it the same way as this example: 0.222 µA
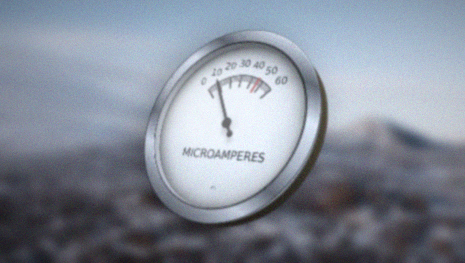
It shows 10 µA
